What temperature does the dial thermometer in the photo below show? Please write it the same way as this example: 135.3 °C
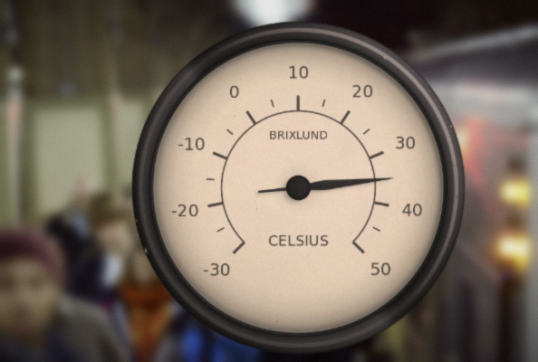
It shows 35 °C
